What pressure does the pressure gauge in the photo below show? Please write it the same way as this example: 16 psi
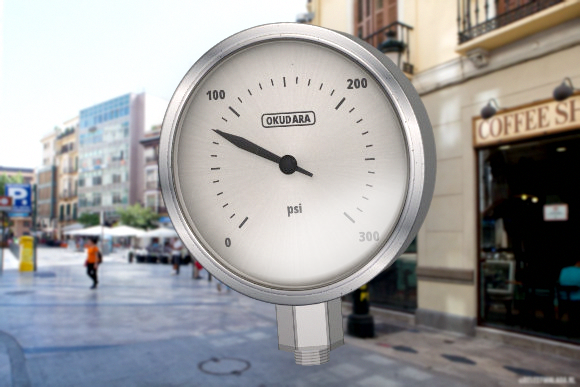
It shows 80 psi
